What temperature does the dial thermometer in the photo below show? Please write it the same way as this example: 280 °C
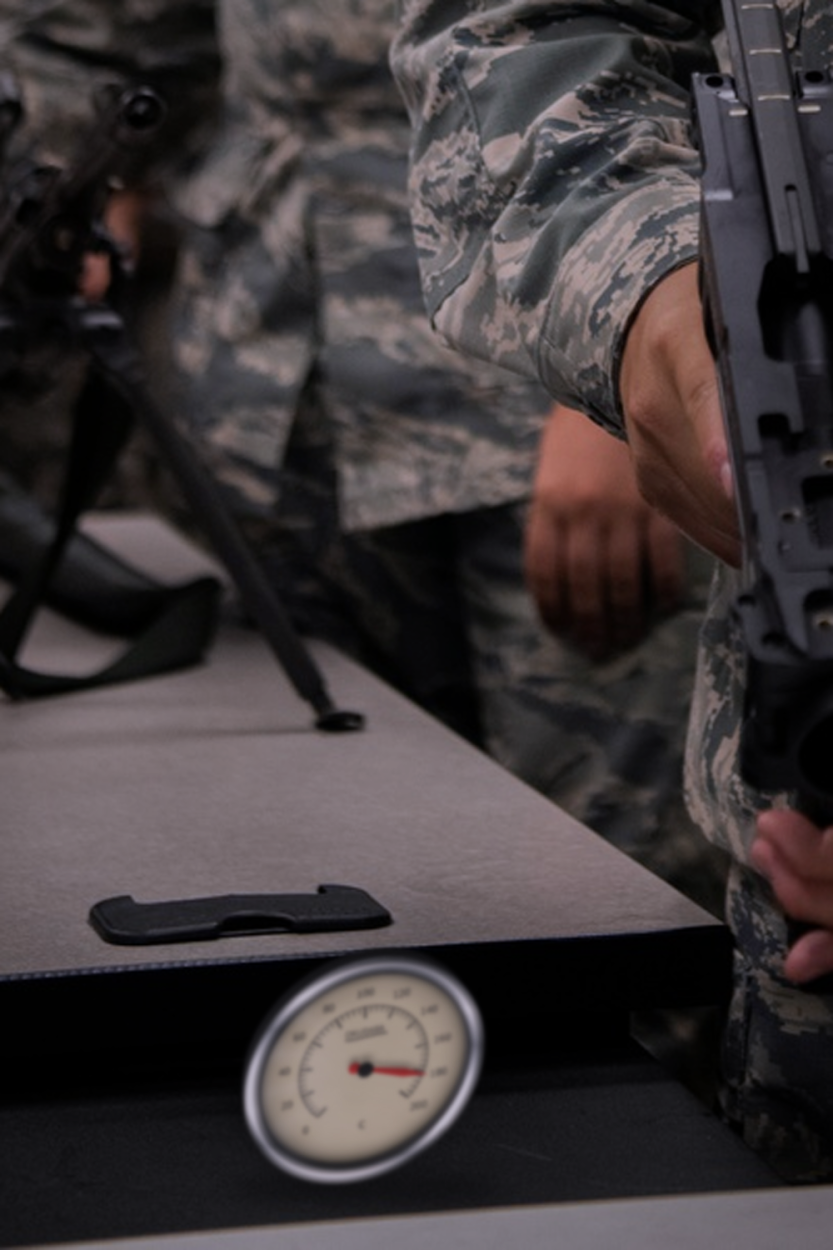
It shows 180 °C
